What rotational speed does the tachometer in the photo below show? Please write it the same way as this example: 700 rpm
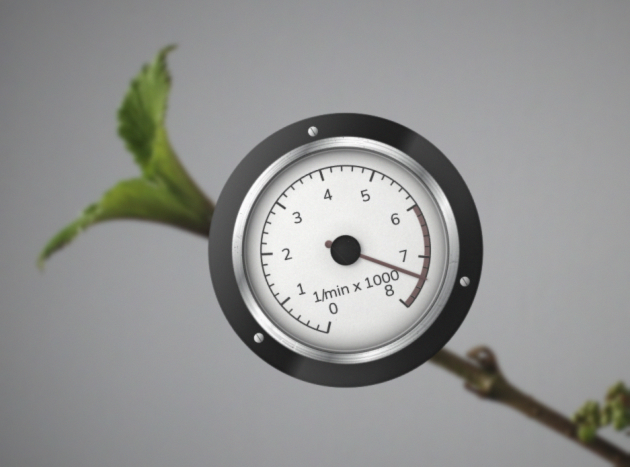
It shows 7400 rpm
